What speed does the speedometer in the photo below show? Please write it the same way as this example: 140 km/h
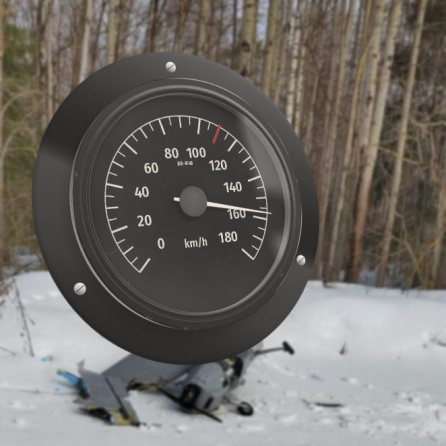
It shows 157.5 km/h
